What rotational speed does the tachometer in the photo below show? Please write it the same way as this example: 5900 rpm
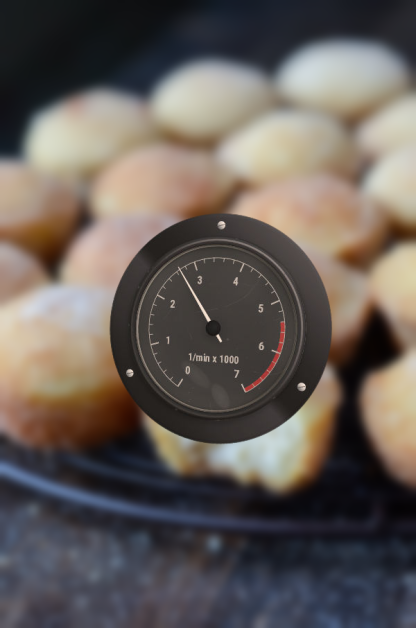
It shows 2700 rpm
